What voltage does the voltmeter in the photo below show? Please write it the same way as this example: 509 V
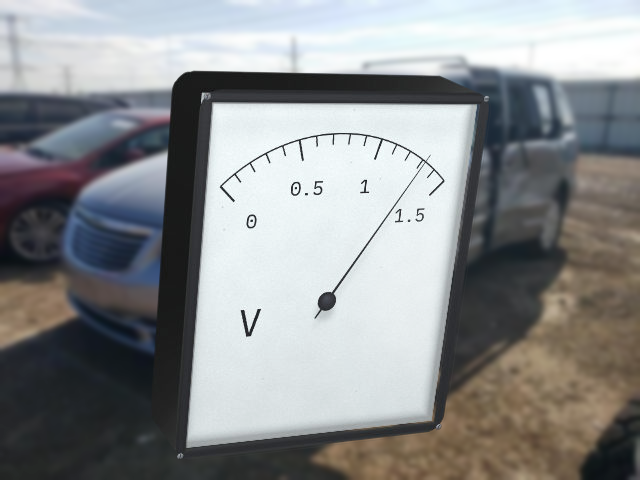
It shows 1.3 V
